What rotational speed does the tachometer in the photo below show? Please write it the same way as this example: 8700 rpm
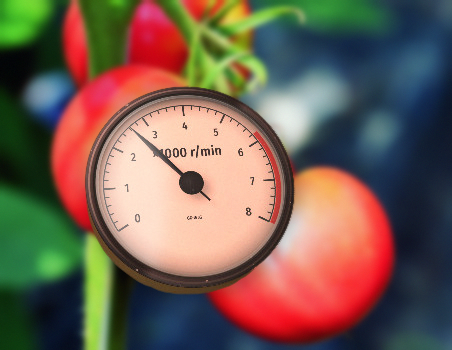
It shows 2600 rpm
